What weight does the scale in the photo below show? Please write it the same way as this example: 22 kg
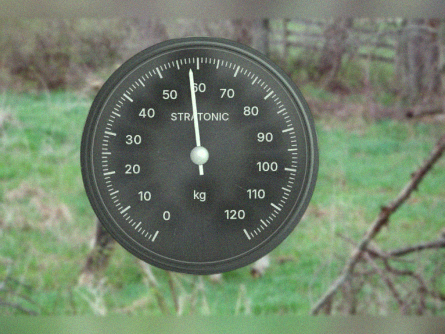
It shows 58 kg
